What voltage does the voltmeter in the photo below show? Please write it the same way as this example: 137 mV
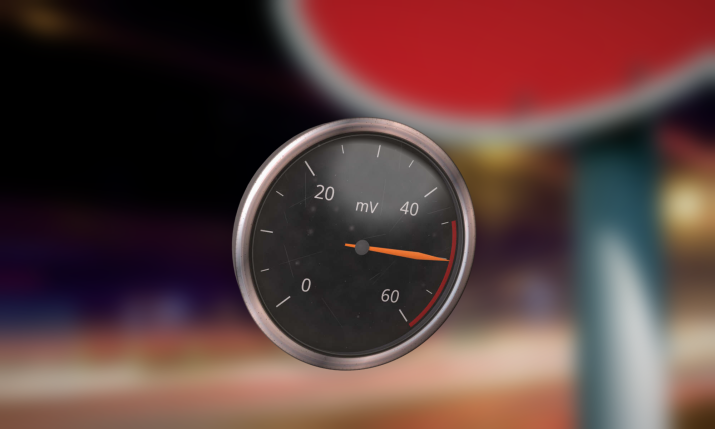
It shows 50 mV
